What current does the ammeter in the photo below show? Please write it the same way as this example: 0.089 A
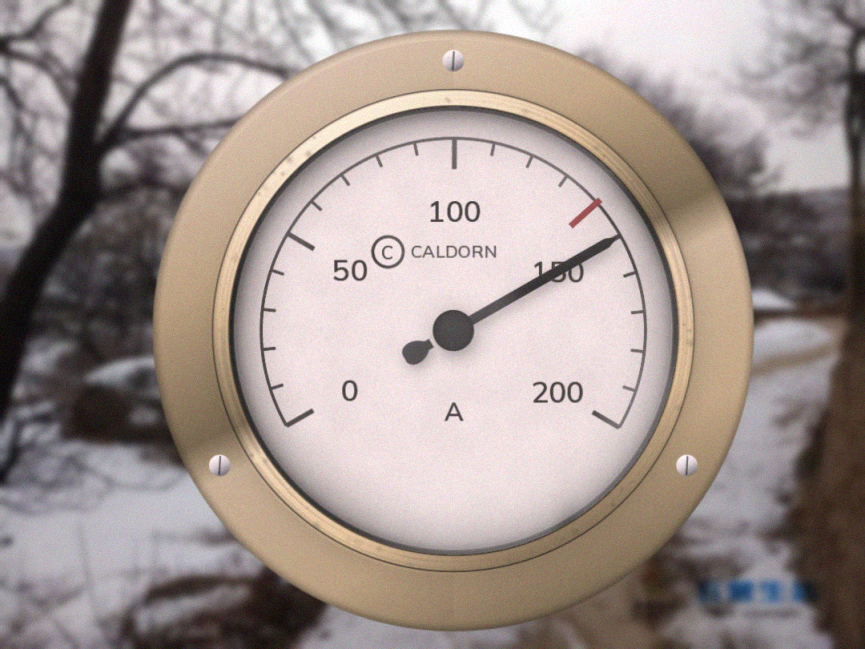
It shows 150 A
